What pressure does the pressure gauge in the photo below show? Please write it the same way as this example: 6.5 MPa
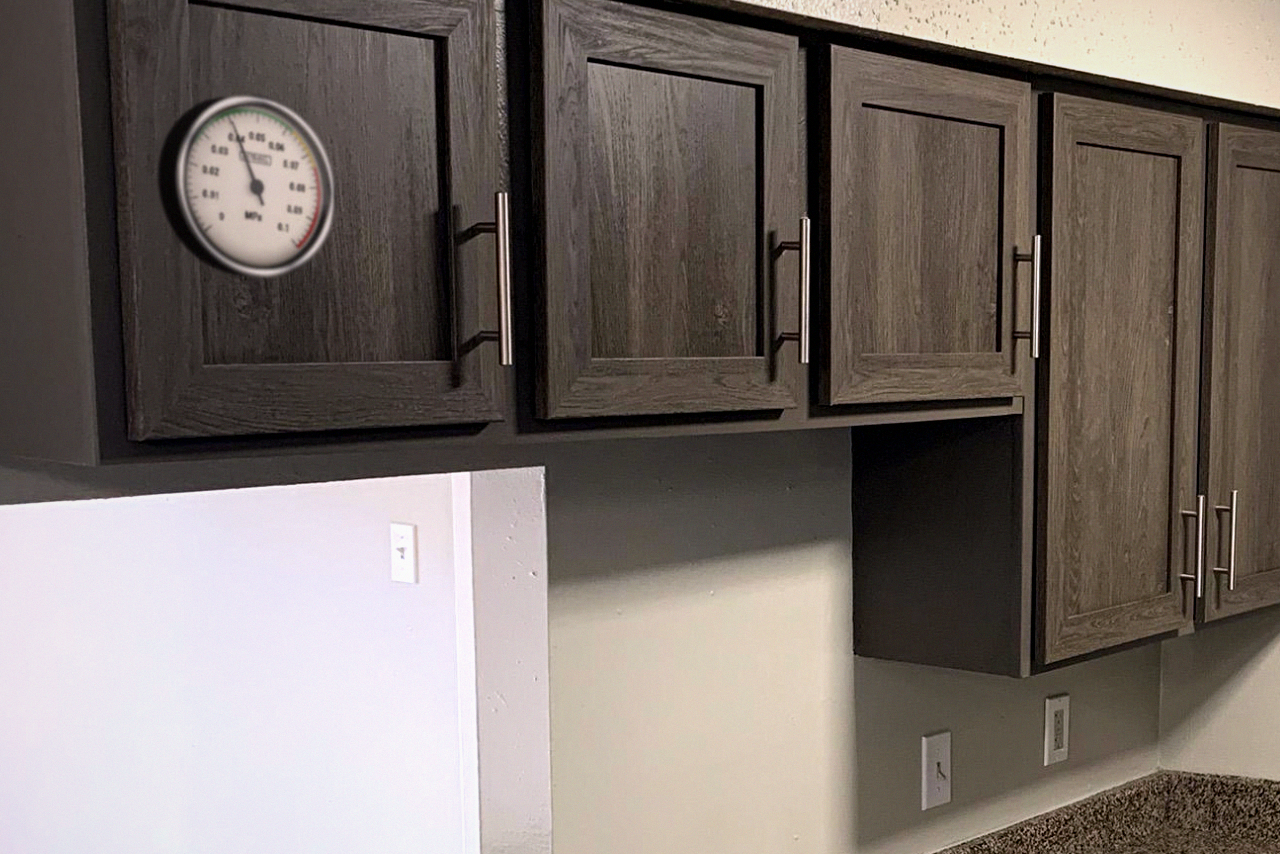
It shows 0.04 MPa
